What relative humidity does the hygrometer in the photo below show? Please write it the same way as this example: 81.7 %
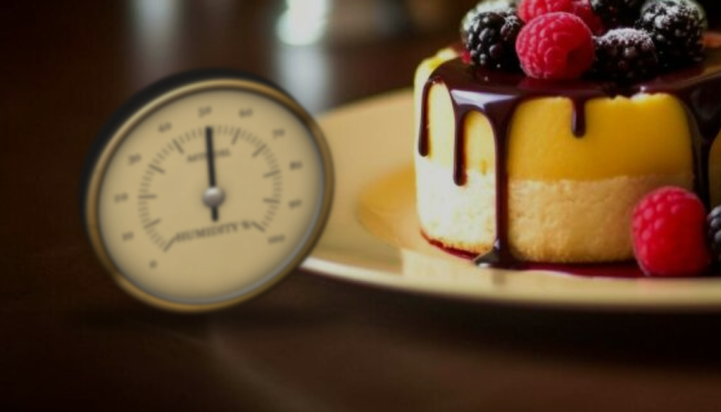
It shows 50 %
